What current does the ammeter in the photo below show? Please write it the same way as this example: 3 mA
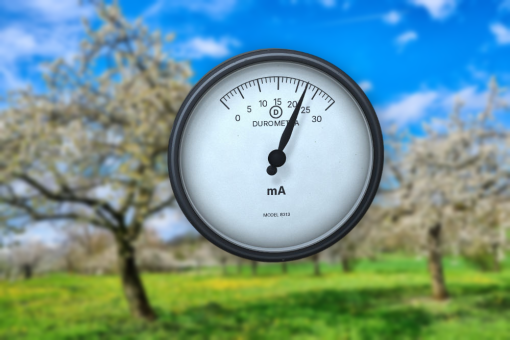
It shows 22 mA
